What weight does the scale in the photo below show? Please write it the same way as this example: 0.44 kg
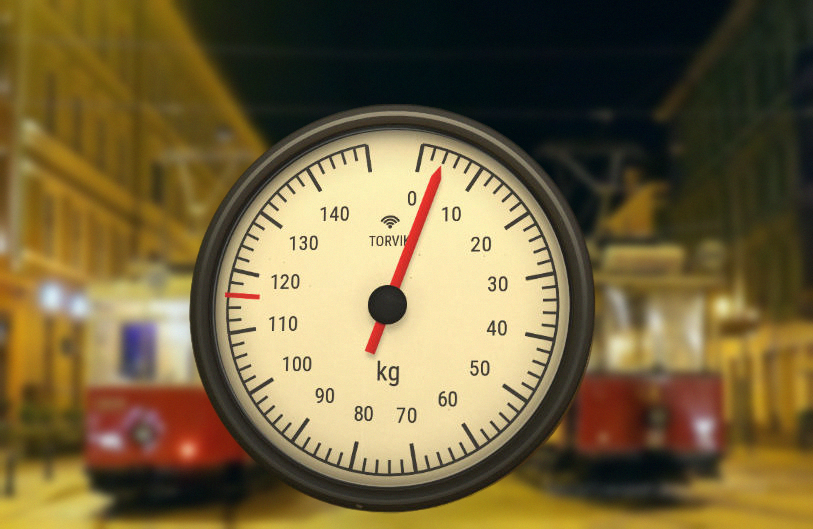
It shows 4 kg
